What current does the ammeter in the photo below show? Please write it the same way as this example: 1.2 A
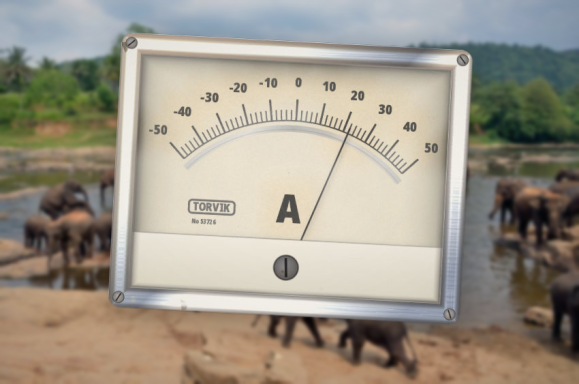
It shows 22 A
